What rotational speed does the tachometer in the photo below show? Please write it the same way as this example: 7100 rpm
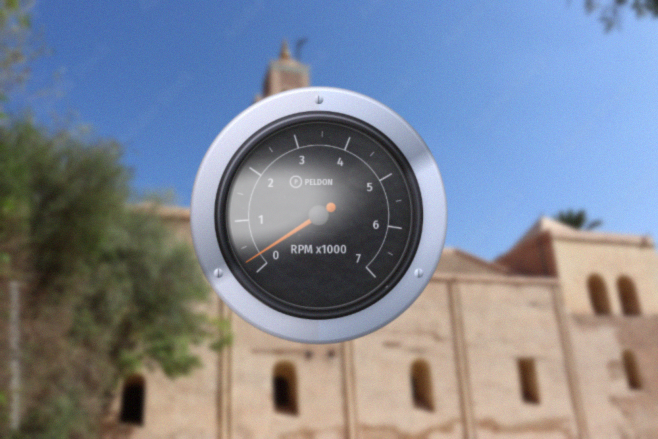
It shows 250 rpm
